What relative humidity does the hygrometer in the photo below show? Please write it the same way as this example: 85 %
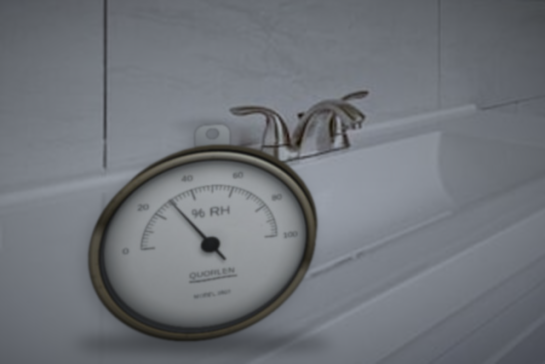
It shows 30 %
